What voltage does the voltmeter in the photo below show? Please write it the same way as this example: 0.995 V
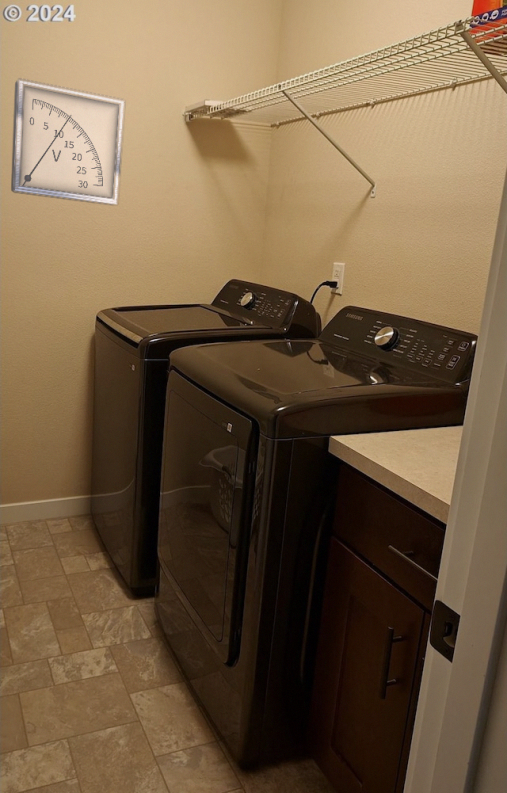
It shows 10 V
